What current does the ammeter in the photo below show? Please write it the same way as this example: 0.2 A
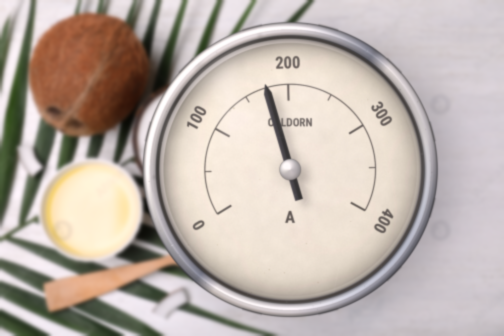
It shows 175 A
